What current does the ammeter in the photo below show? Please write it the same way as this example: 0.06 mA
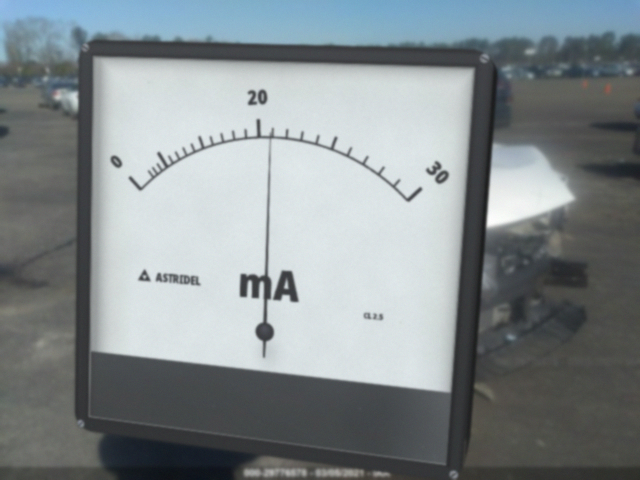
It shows 21 mA
